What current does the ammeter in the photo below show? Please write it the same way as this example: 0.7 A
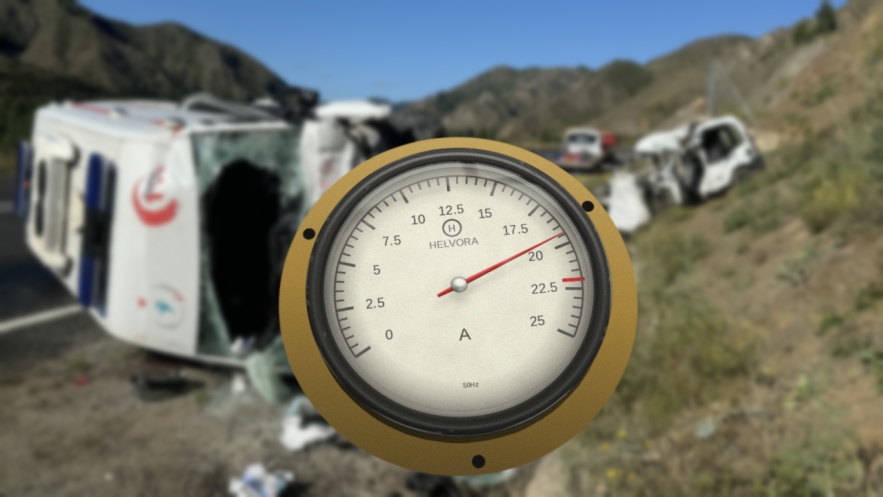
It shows 19.5 A
